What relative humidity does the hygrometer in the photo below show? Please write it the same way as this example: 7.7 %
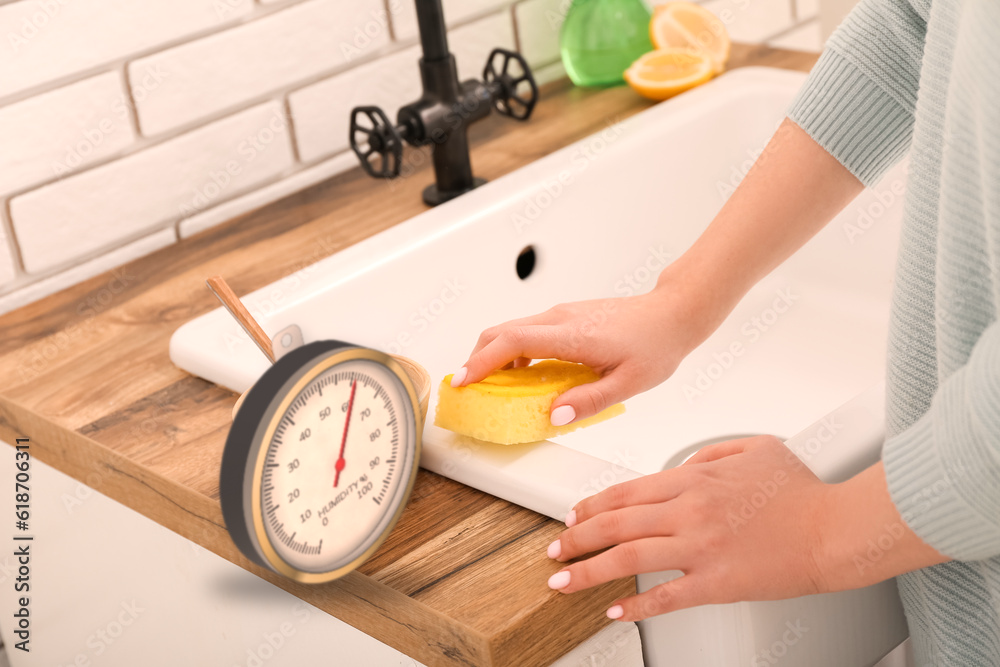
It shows 60 %
